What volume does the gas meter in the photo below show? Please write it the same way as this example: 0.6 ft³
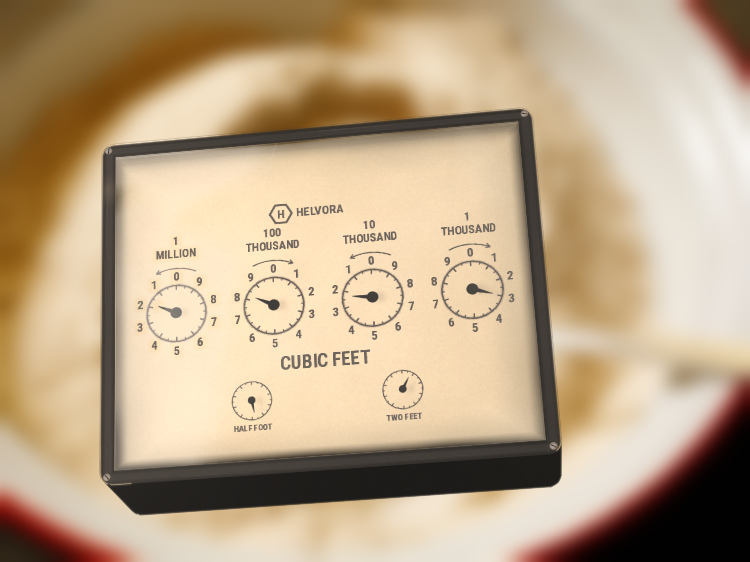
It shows 182300 ft³
